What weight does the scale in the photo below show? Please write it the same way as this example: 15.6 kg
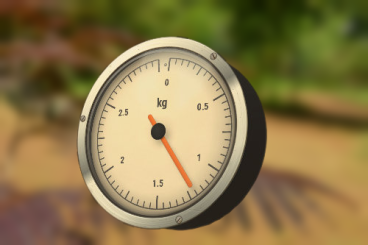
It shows 1.2 kg
